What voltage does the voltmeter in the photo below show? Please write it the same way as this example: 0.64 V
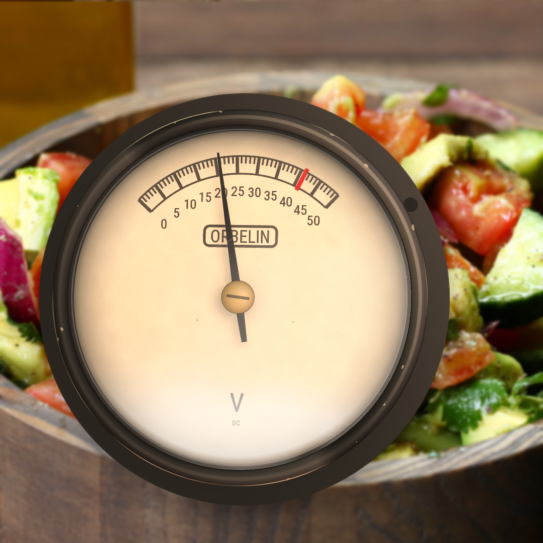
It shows 21 V
